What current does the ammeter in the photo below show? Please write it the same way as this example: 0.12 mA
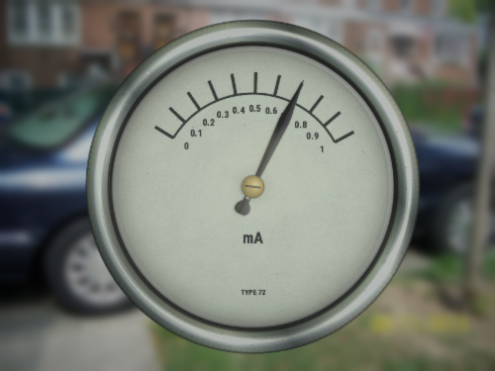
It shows 0.7 mA
